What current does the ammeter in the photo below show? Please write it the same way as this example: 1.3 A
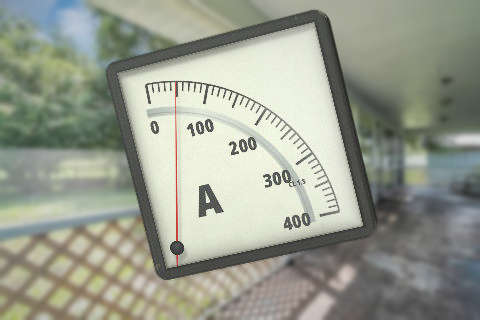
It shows 50 A
